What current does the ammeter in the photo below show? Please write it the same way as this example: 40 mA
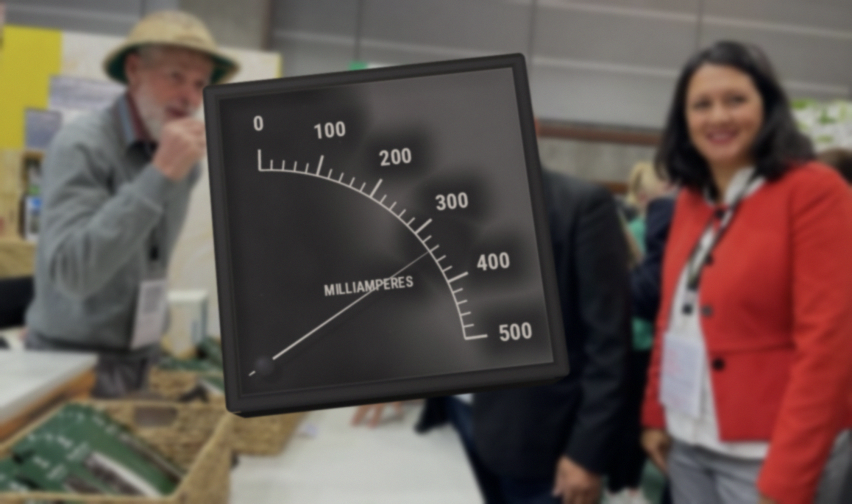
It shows 340 mA
